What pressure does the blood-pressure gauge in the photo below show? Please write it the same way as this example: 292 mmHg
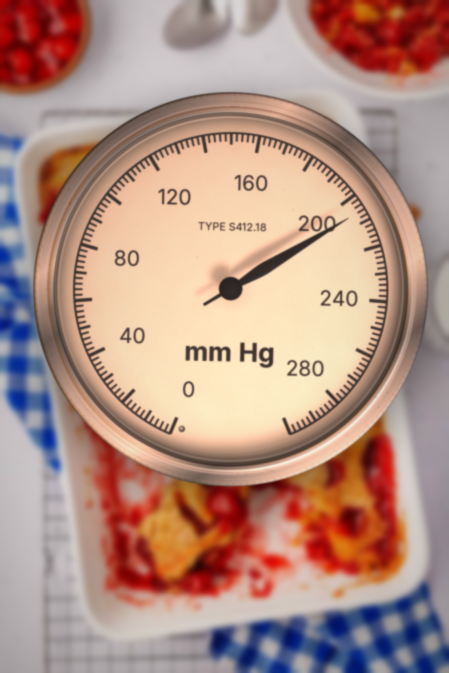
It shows 206 mmHg
